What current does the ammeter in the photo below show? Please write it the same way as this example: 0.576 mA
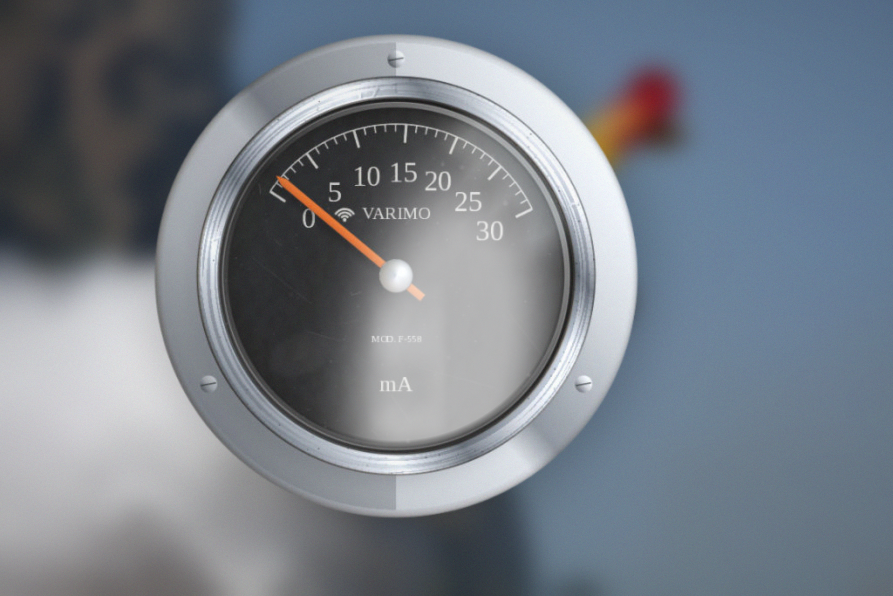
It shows 1.5 mA
